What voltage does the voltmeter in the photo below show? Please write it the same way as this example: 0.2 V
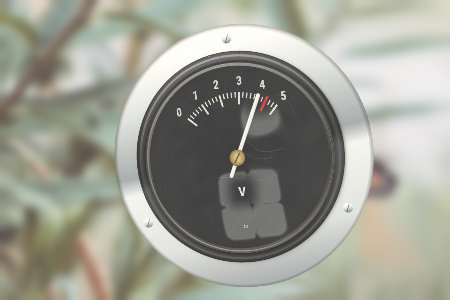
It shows 4 V
